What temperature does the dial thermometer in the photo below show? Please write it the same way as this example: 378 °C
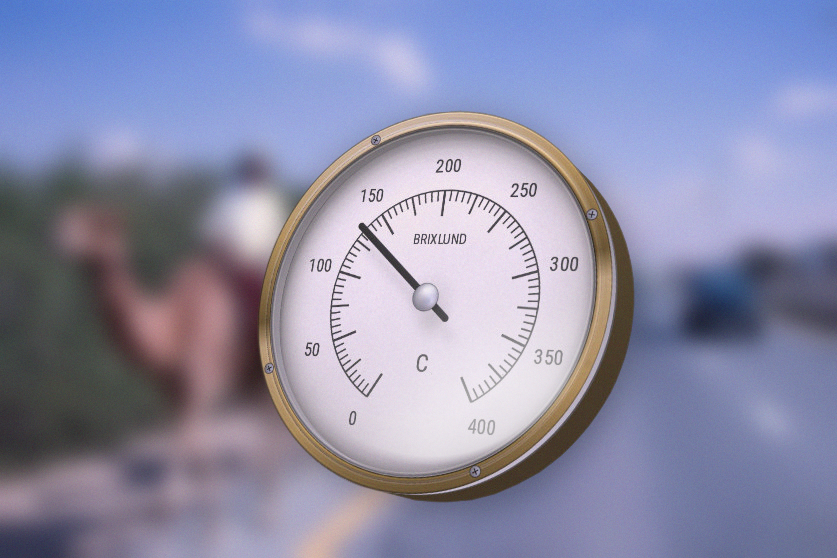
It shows 135 °C
